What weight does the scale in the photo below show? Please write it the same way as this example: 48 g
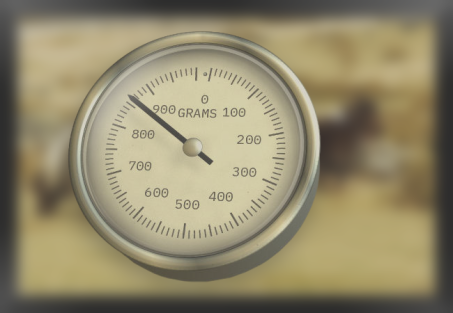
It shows 860 g
